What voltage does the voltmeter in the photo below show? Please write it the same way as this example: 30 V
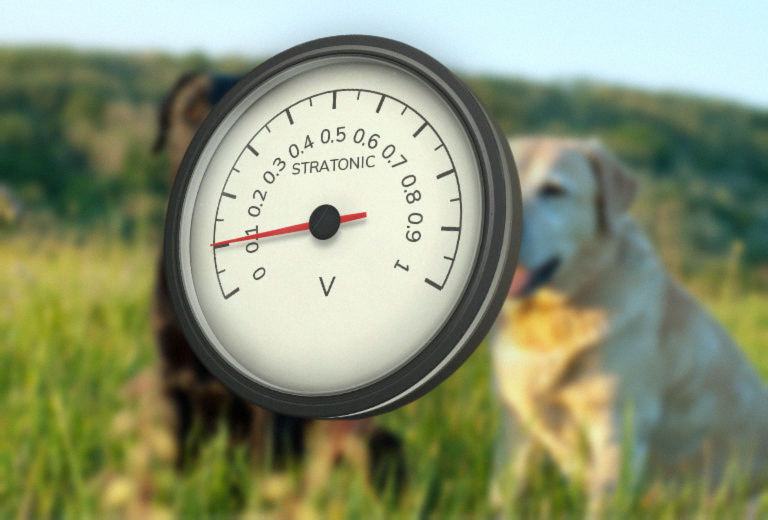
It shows 0.1 V
